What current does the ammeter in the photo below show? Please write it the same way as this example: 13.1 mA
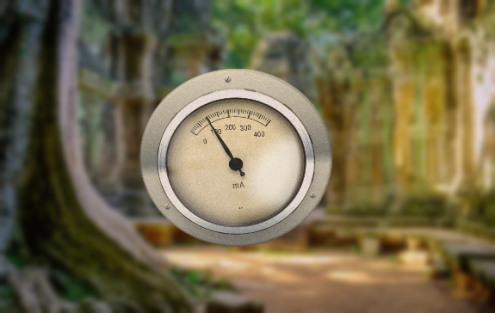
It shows 100 mA
